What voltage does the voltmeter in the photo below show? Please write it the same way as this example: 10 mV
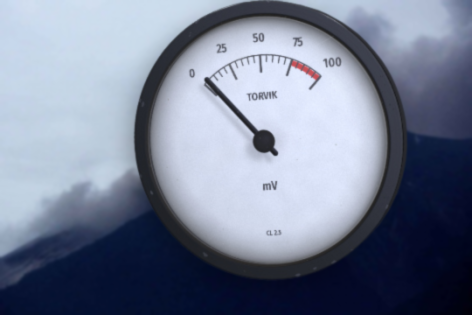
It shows 5 mV
